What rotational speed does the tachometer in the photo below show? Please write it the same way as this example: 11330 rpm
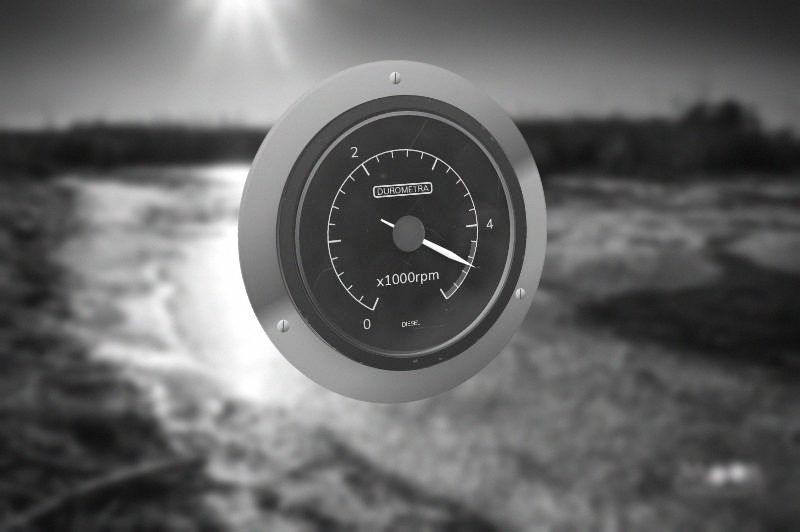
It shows 4500 rpm
